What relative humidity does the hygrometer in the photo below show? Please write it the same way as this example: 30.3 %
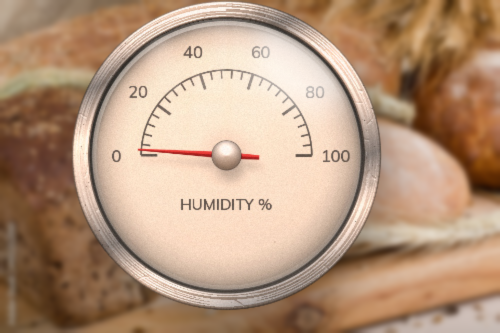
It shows 2 %
